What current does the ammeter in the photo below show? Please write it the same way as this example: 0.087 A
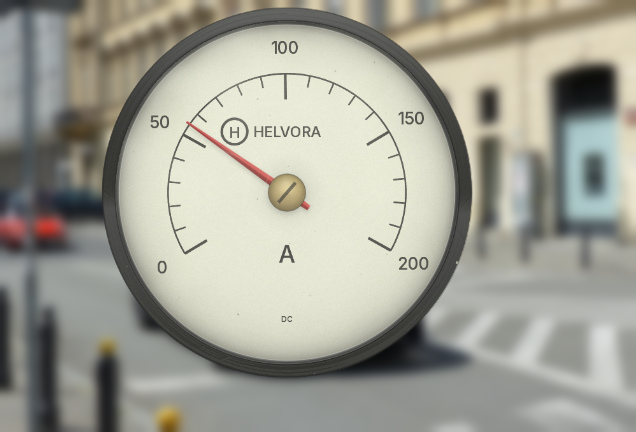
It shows 55 A
